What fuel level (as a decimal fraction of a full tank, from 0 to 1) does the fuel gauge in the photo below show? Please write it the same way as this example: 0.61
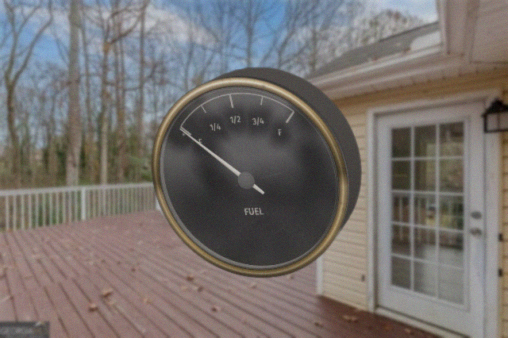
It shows 0
